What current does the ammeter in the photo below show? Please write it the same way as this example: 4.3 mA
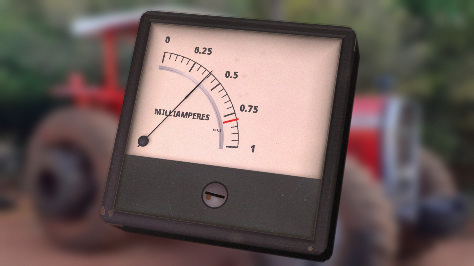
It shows 0.4 mA
